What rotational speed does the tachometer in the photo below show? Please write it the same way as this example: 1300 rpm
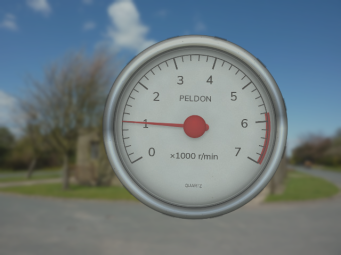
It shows 1000 rpm
